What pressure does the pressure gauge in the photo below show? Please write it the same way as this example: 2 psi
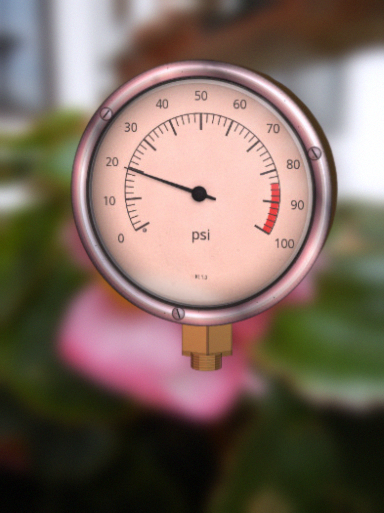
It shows 20 psi
